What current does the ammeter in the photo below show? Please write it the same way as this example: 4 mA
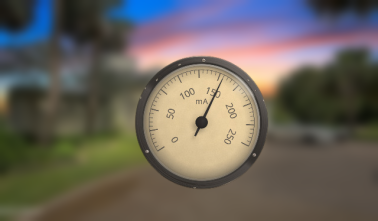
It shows 155 mA
